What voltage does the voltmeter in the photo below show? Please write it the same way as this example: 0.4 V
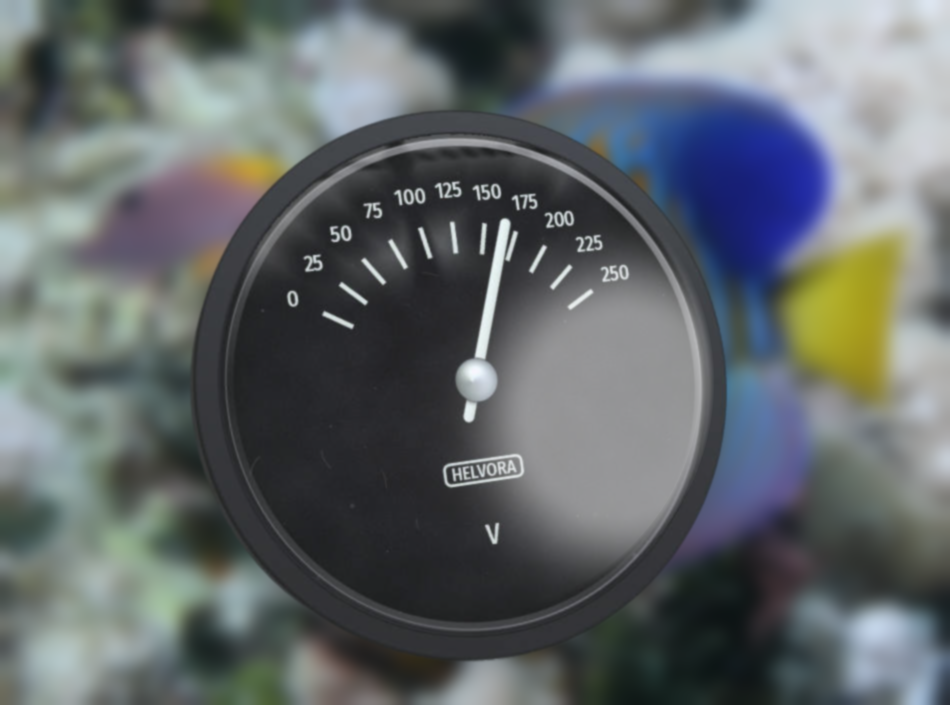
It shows 162.5 V
